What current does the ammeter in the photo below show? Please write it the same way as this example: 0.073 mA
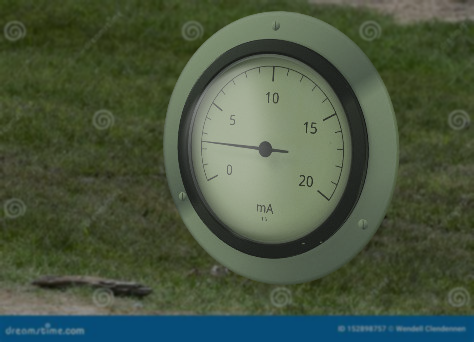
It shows 2.5 mA
